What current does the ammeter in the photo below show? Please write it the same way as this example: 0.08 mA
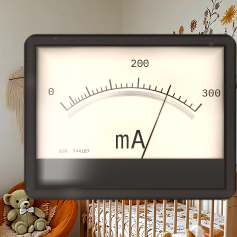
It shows 250 mA
